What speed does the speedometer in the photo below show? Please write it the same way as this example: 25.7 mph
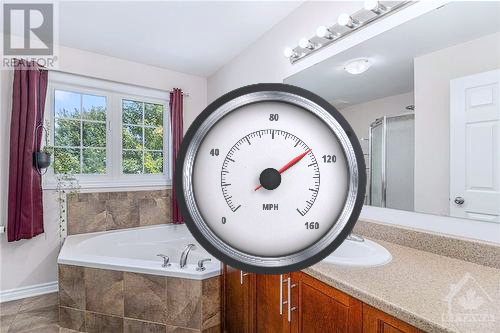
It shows 110 mph
